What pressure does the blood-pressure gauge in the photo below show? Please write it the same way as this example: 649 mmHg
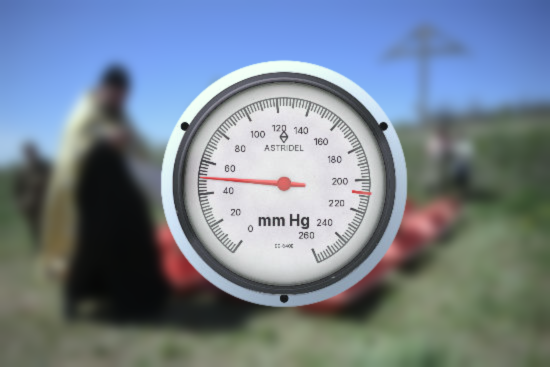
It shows 50 mmHg
